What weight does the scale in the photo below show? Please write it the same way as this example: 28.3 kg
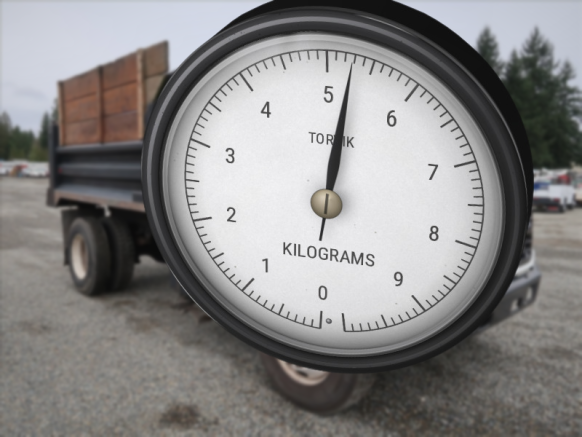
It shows 5.3 kg
